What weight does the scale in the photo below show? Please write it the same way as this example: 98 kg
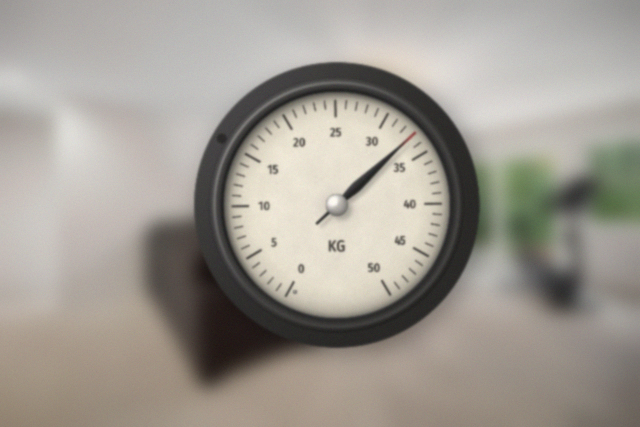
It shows 33 kg
